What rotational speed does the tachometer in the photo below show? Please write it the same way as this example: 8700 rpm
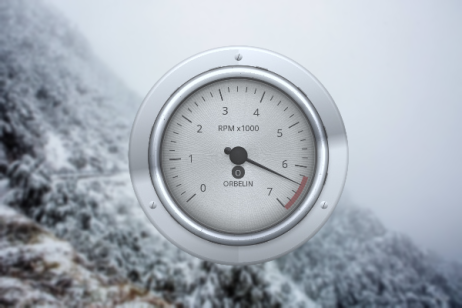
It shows 6400 rpm
